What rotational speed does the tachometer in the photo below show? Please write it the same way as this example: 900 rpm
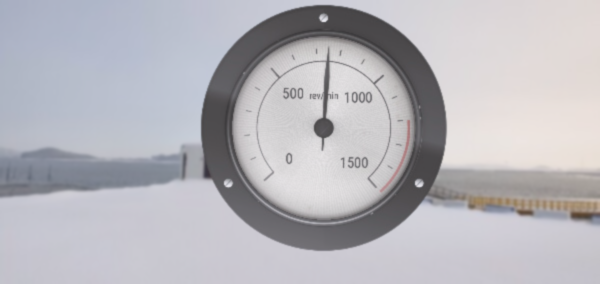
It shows 750 rpm
